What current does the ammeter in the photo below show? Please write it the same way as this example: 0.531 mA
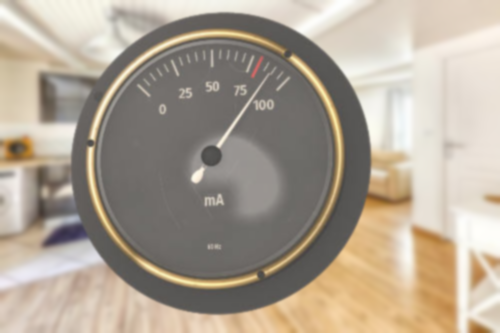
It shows 90 mA
